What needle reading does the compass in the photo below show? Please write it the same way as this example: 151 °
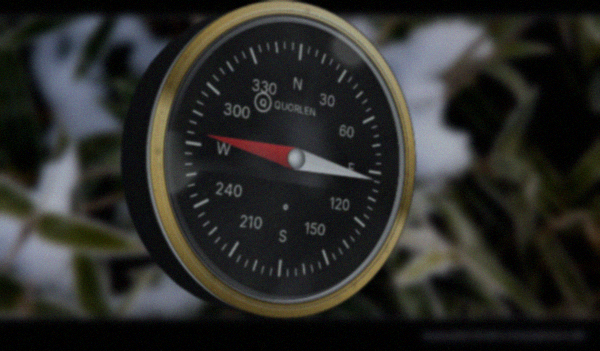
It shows 275 °
